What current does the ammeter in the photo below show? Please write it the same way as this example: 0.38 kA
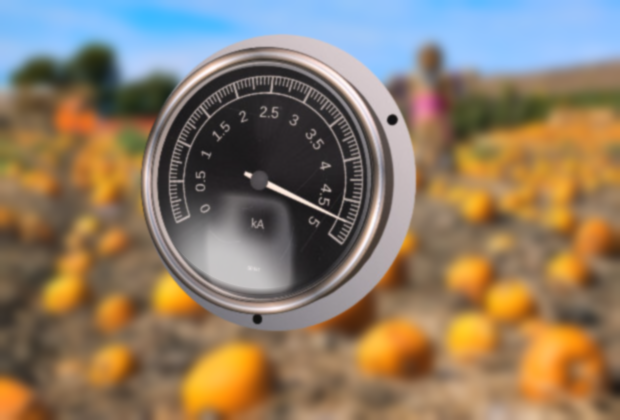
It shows 4.75 kA
